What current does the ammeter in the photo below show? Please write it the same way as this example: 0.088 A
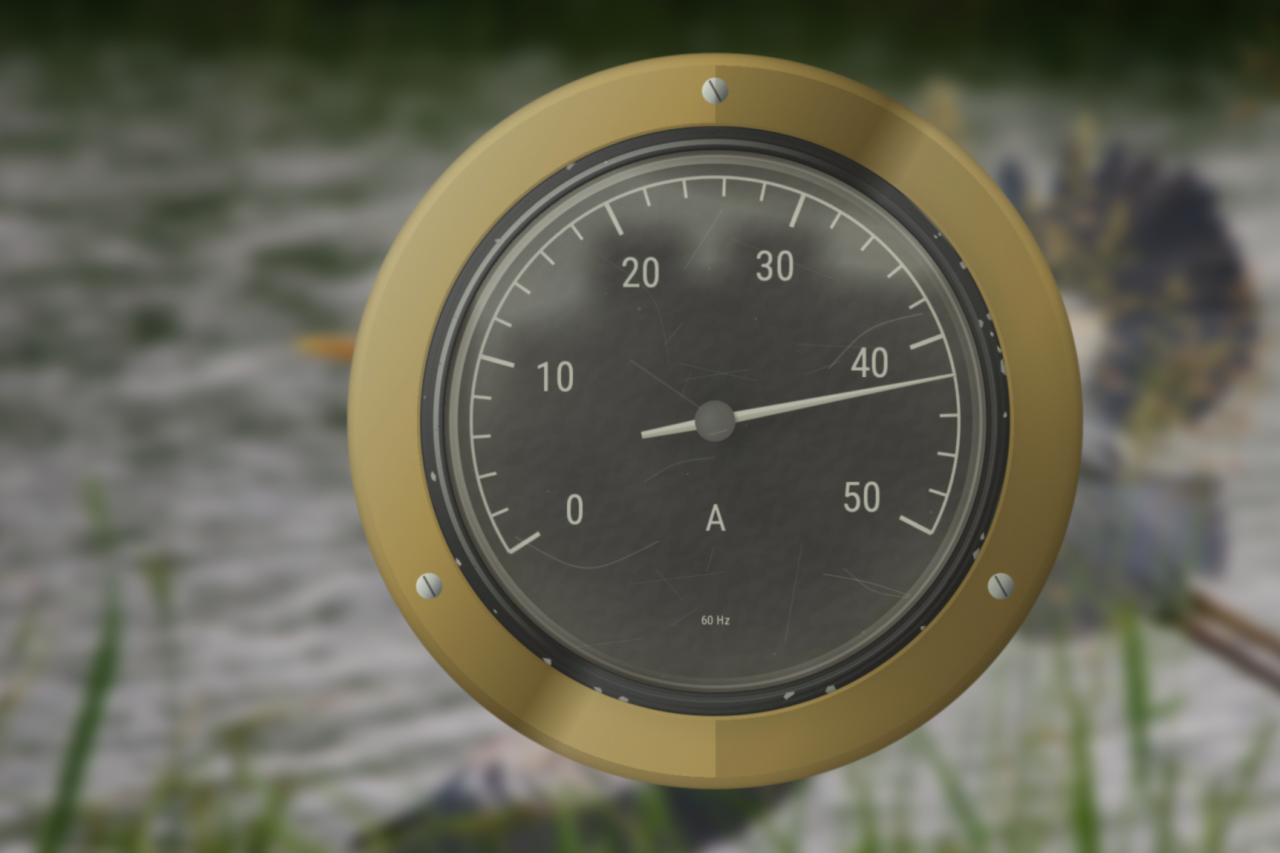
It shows 42 A
